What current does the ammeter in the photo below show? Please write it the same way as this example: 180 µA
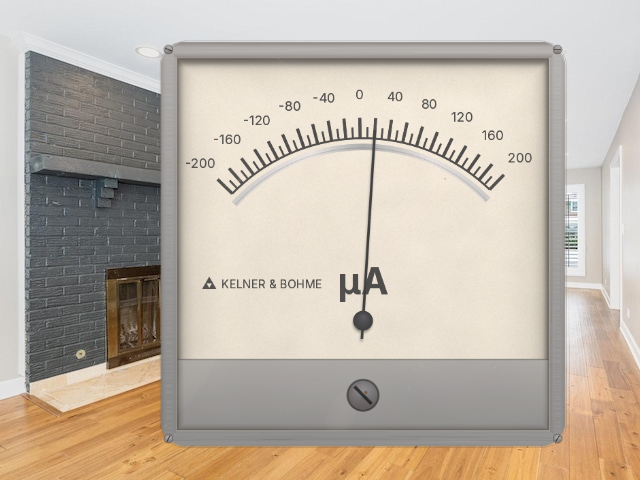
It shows 20 µA
